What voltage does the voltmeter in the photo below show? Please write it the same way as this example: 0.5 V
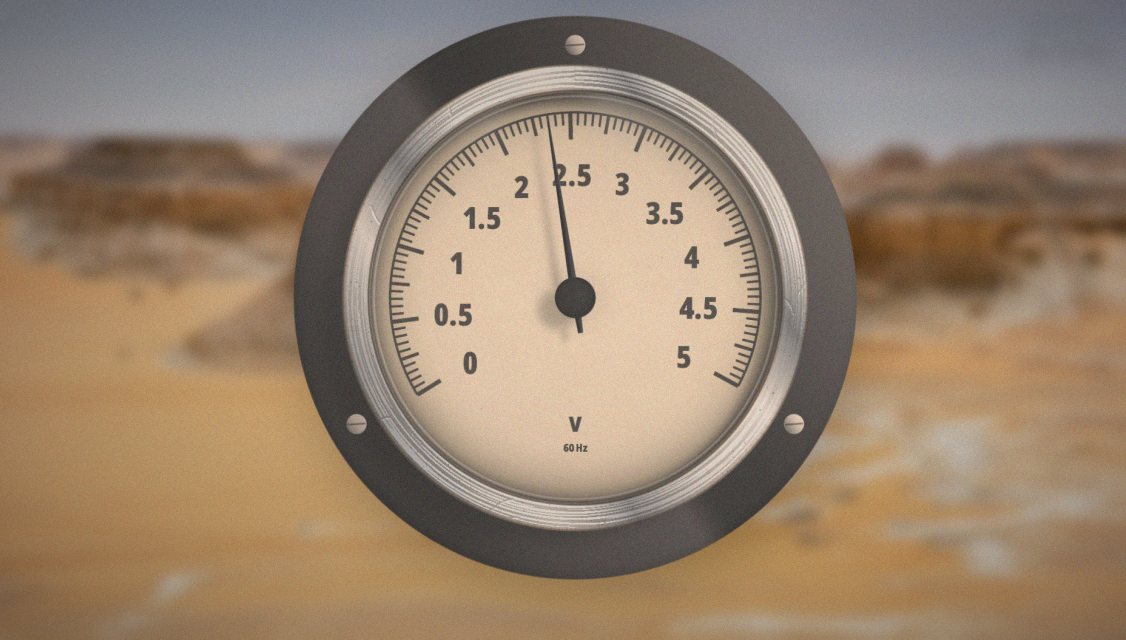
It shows 2.35 V
